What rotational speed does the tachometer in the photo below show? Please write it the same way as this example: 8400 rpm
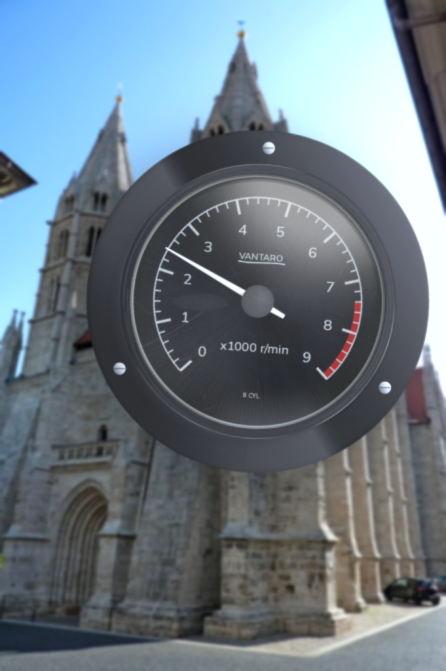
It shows 2400 rpm
